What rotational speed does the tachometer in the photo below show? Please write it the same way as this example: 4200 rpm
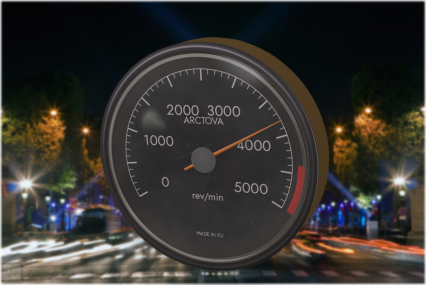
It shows 3800 rpm
